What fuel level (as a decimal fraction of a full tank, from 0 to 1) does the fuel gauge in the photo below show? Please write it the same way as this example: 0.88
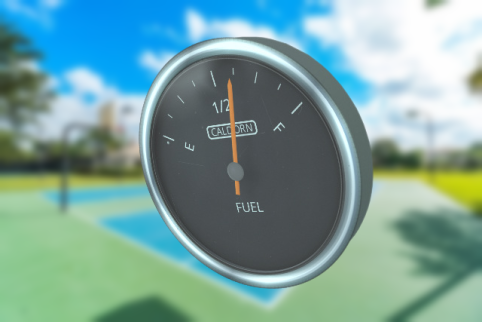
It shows 0.625
